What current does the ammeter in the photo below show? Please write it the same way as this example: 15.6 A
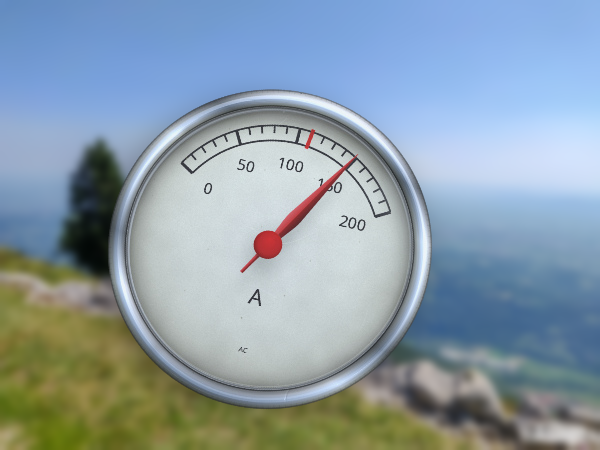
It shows 150 A
